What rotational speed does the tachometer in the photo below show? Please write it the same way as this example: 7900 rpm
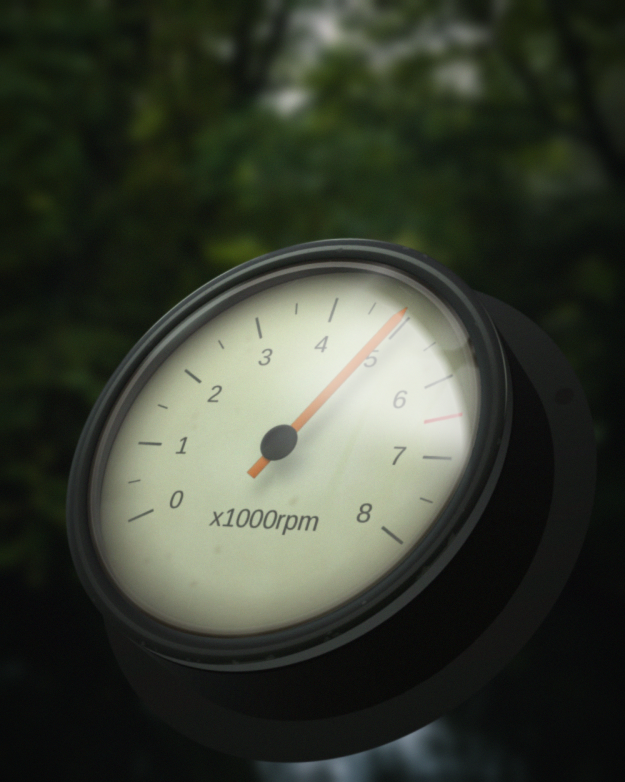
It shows 5000 rpm
